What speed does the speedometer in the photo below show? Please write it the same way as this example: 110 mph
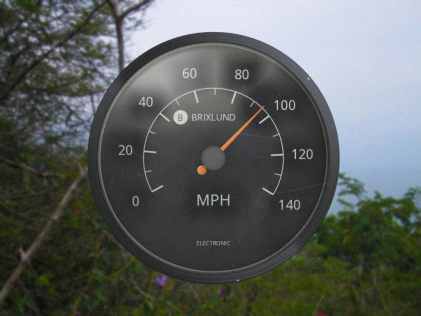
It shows 95 mph
